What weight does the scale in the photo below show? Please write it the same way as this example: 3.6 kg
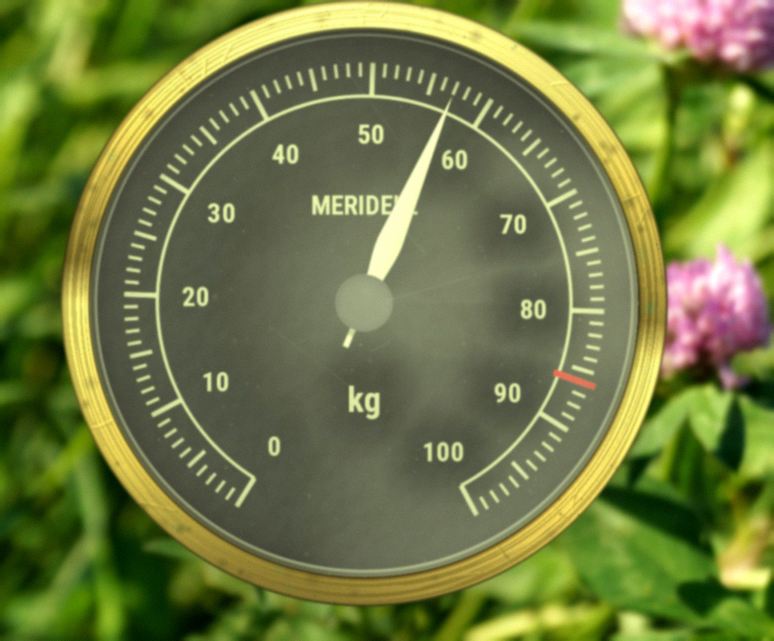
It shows 57 kg
